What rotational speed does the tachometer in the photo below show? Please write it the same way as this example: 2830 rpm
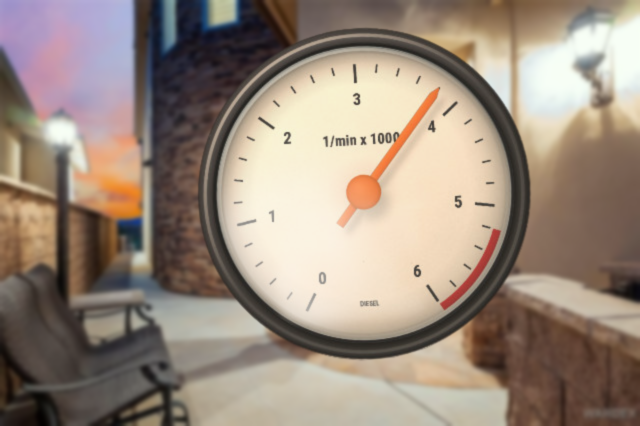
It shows 3800 rpm
